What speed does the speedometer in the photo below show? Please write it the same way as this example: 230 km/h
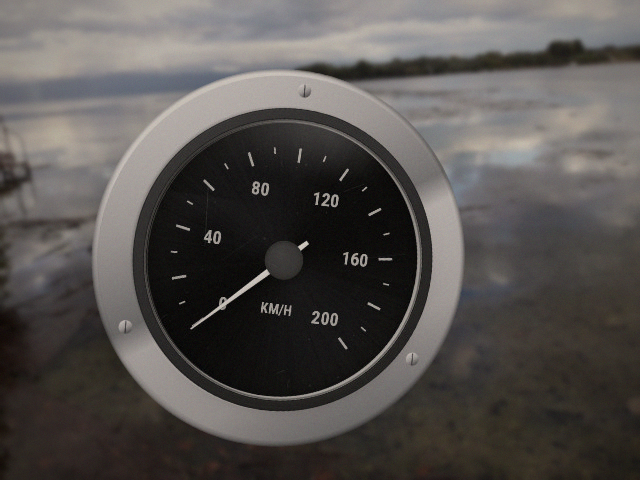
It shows 0 km/h
